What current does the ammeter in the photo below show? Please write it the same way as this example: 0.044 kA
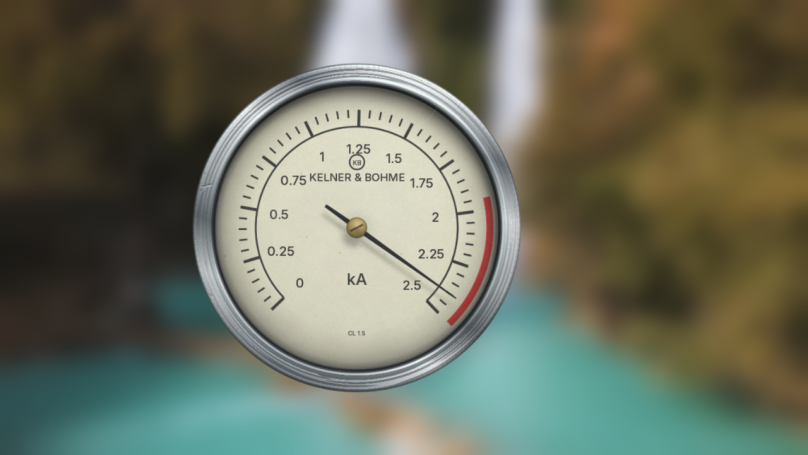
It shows 2.4 kA
